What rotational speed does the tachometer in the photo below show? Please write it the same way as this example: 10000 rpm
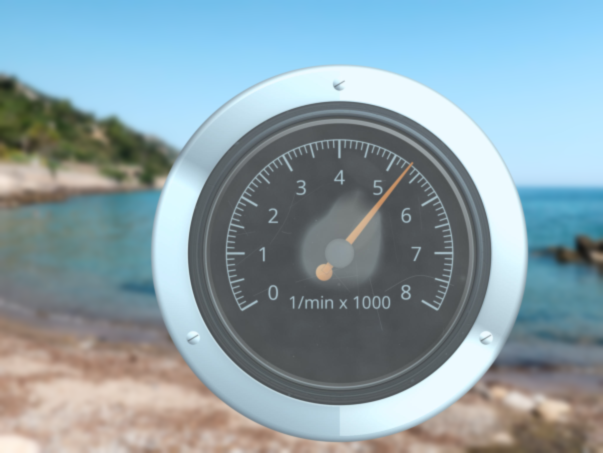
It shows 5300 rpm
